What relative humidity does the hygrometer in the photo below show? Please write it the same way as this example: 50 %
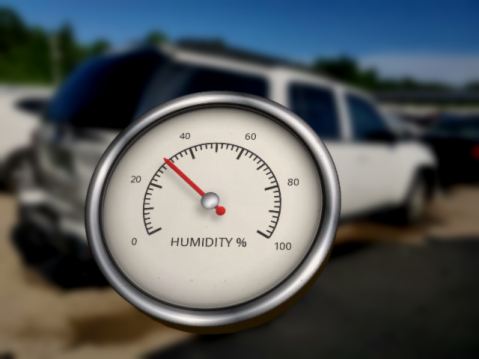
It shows 30 %
